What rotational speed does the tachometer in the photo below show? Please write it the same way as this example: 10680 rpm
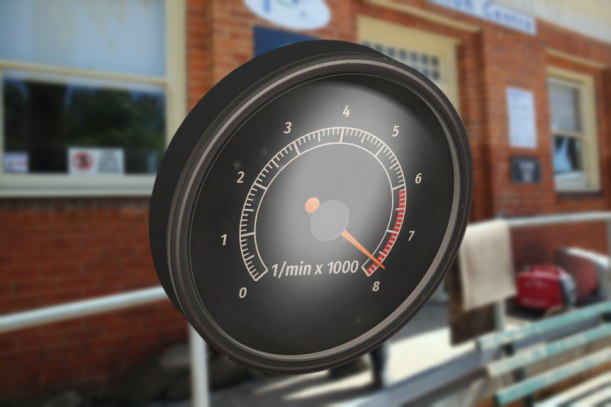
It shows 7700 rpm
